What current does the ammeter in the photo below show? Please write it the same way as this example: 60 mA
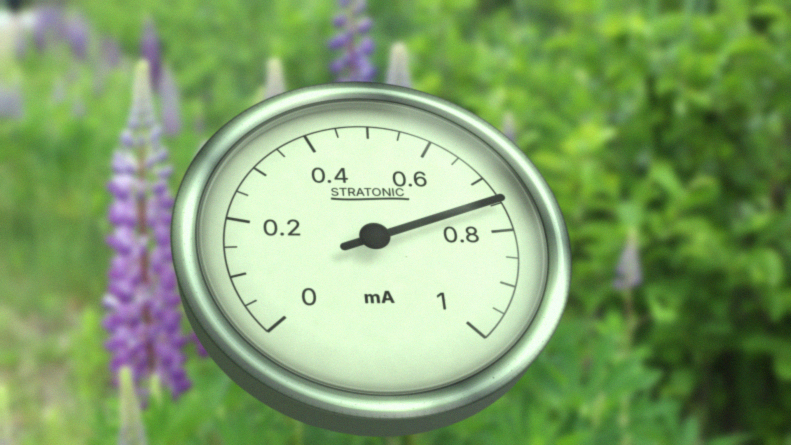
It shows 0.75 mA
